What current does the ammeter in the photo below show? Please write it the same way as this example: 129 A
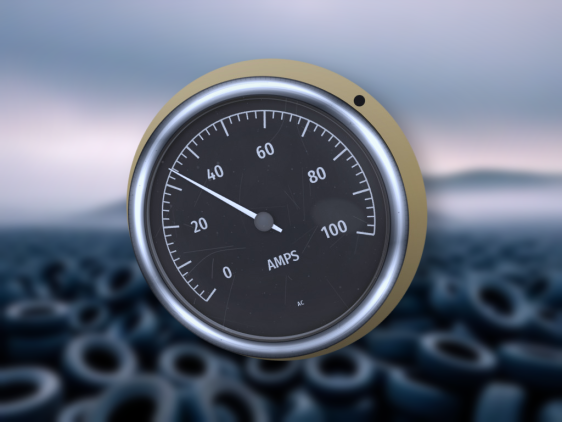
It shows 34 A
